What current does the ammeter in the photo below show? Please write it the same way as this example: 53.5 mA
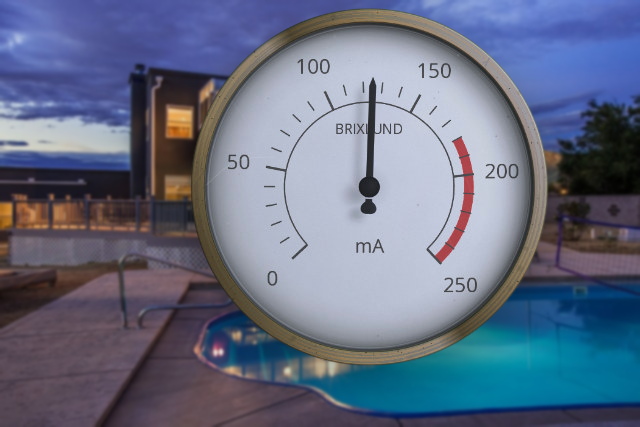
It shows 125 mA
